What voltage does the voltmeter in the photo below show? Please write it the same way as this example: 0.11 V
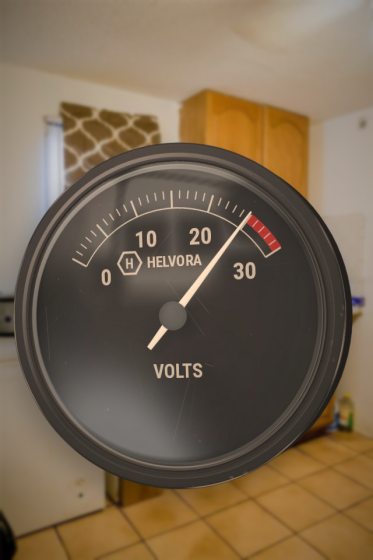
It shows 25 V
